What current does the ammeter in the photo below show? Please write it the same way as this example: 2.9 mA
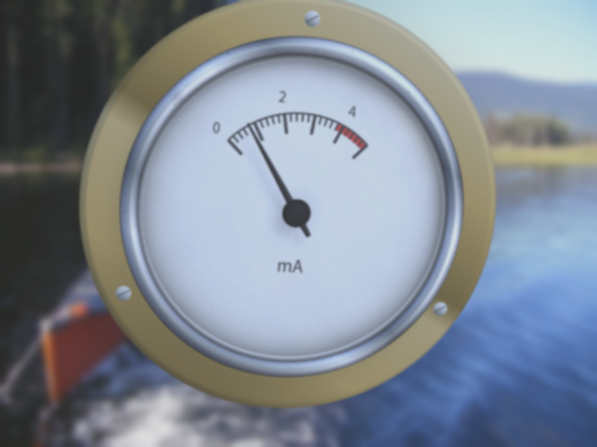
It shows 0.8 mA
